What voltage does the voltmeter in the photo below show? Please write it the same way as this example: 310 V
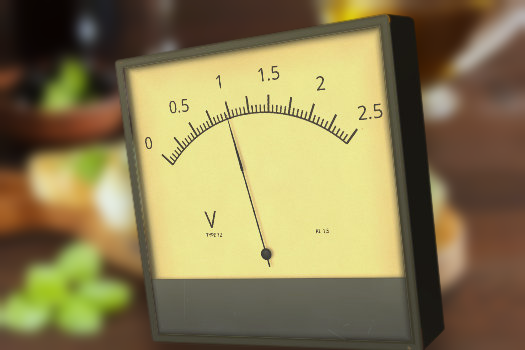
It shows 1 V
